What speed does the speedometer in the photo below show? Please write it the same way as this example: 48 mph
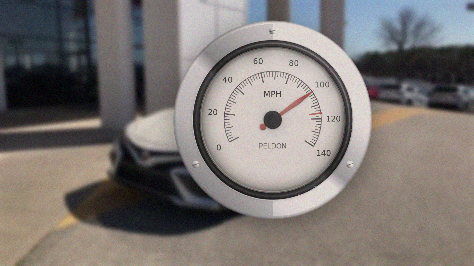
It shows 100 mph
